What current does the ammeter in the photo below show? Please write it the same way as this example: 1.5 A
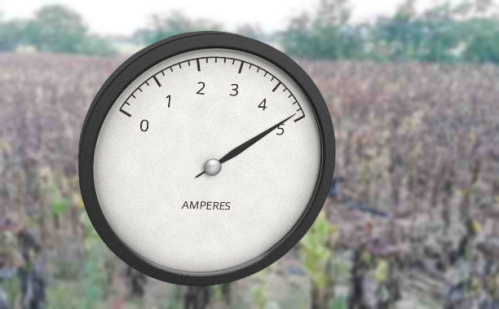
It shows 4.8 A
